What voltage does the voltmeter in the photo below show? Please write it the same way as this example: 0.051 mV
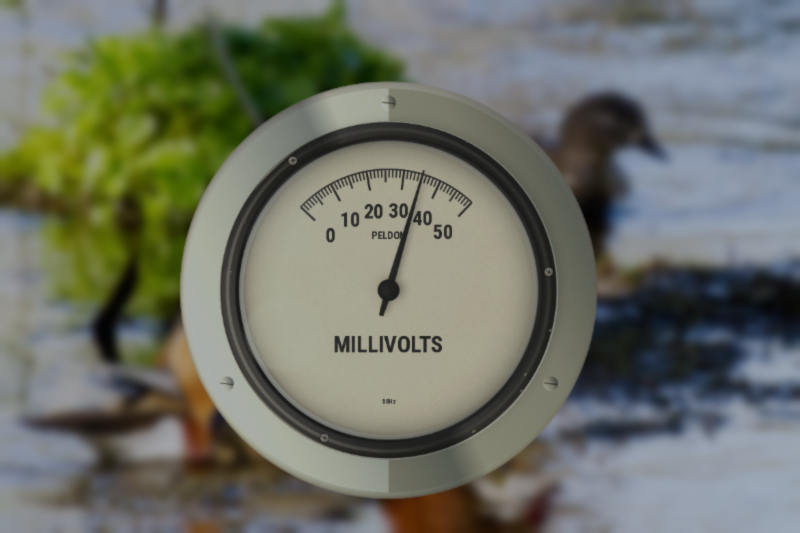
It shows 35 mV
